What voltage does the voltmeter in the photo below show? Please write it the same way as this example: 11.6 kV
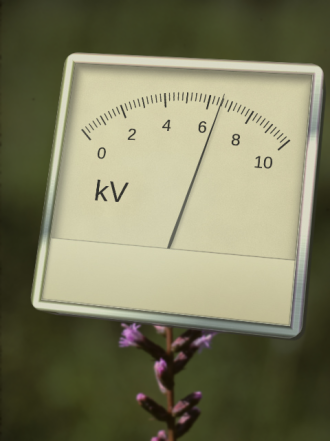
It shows 6.6 kV
